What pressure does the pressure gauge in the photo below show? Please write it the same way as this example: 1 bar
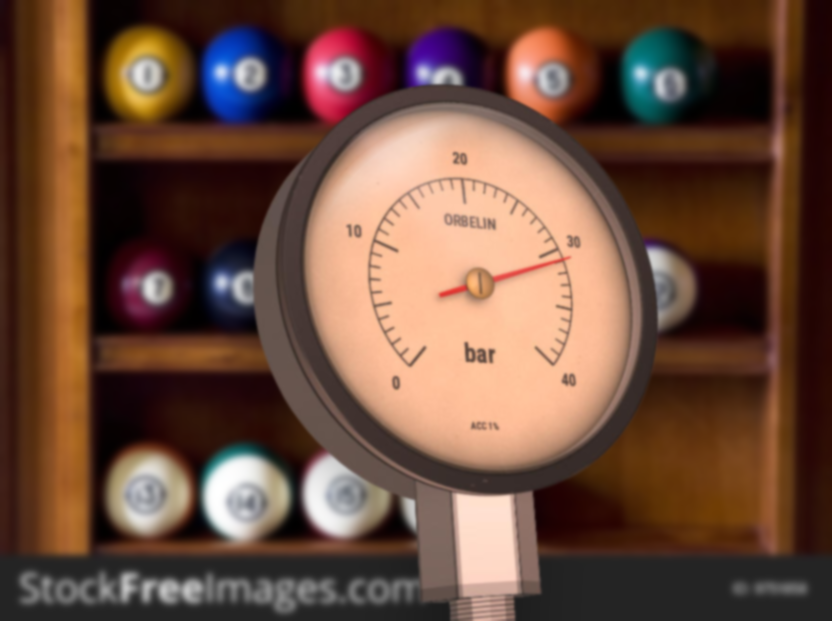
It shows 31 bar
